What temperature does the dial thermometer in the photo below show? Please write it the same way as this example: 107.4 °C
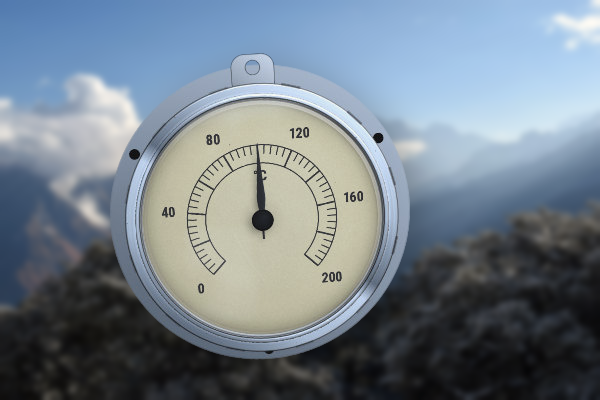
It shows 100 °C
